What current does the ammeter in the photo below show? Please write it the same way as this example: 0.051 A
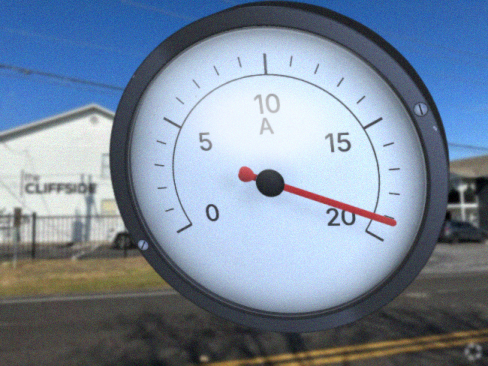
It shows 19 A
